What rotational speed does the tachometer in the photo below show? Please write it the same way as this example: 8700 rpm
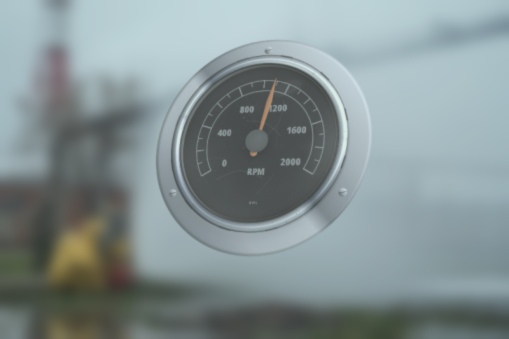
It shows 1100 rpm
